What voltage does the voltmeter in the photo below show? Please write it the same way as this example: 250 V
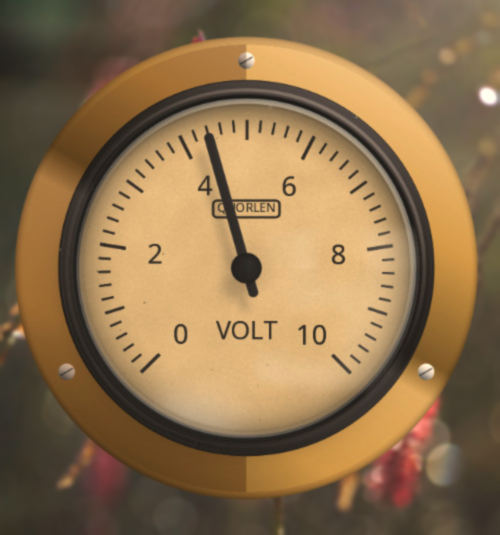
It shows 4.4 V
